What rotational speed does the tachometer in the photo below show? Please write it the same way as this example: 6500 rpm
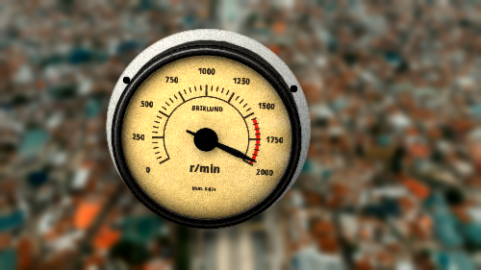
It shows 1950 rpm
